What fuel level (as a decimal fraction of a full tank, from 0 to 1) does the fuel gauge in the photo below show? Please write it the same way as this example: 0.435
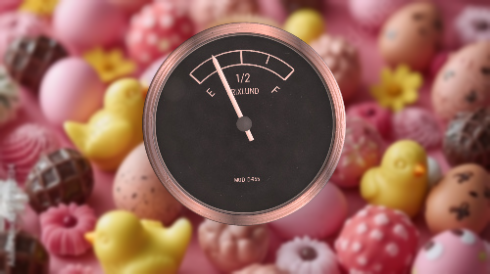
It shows 0.25
